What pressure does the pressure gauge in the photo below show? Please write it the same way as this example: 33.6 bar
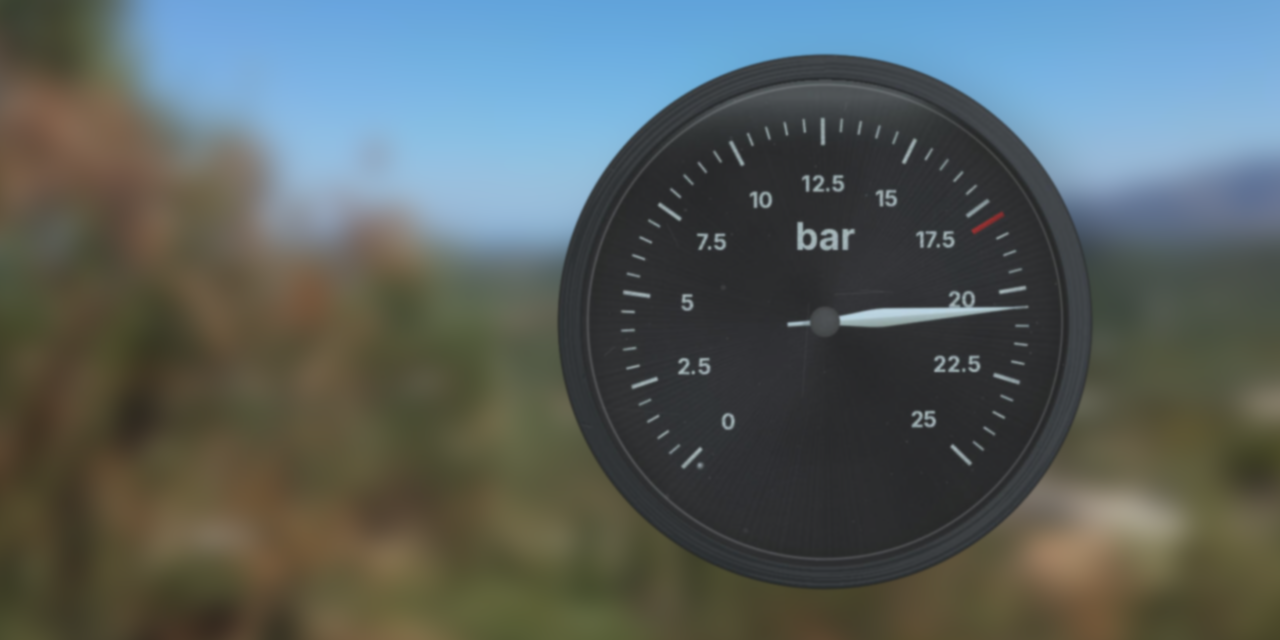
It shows 20.5 bar
